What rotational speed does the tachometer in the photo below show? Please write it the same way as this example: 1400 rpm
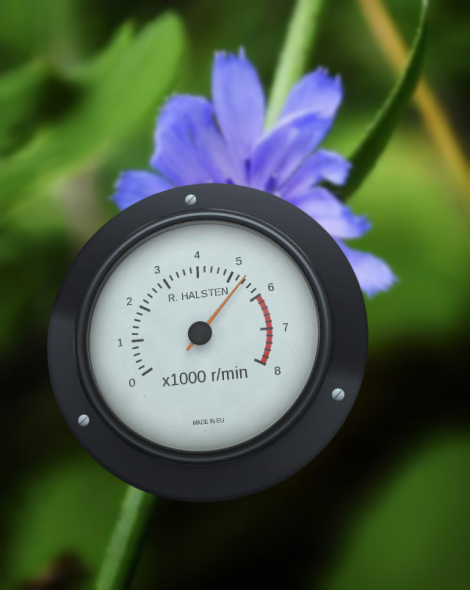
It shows 5400 rpm
